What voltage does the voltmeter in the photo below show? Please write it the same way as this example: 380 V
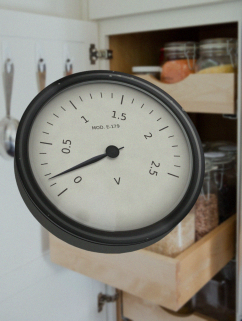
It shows 0.15 V
